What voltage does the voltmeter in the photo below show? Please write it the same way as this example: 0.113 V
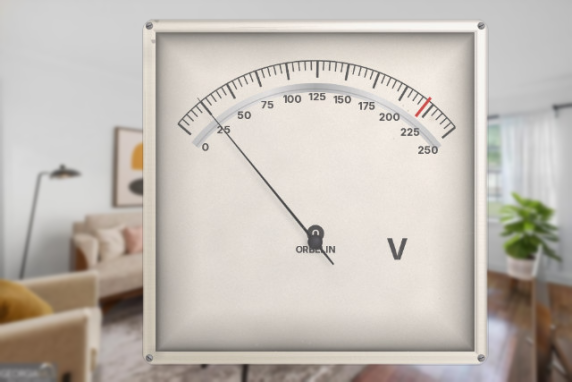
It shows 25 V
